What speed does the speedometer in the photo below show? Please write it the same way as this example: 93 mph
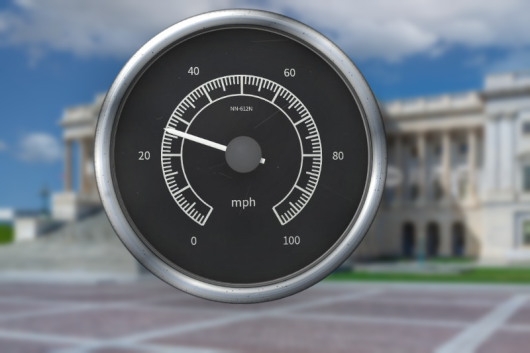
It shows 26 mph
